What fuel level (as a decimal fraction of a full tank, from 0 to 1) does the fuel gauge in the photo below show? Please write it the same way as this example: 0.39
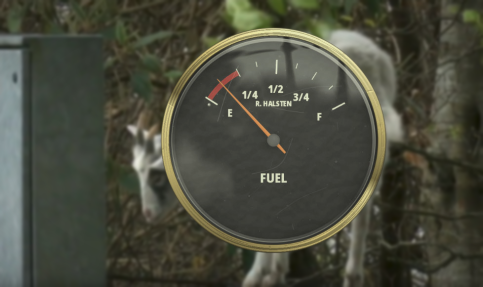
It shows 0.125
